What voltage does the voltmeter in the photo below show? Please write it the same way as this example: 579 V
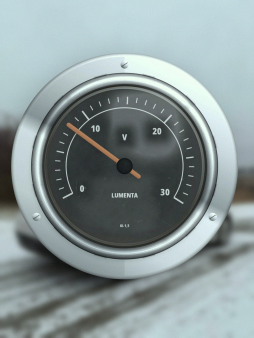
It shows 8 V
